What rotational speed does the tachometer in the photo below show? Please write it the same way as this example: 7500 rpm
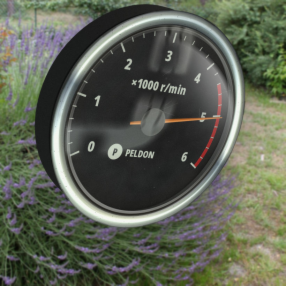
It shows 5000 rpm
